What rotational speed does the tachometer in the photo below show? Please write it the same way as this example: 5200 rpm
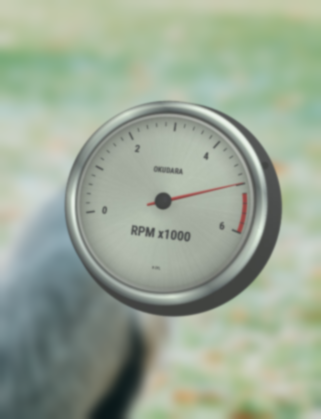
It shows 5000 rpm
